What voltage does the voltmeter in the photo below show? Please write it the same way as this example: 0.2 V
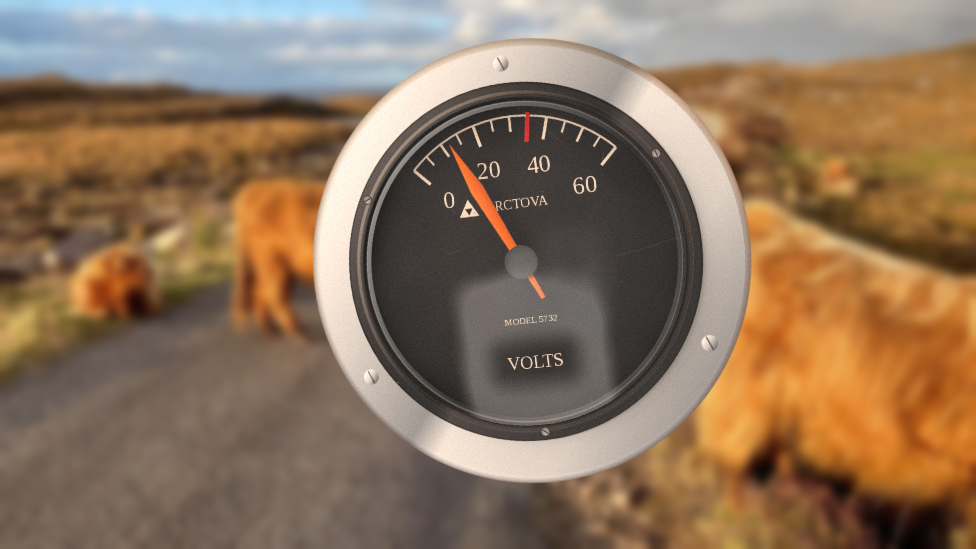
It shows 12.5 V
